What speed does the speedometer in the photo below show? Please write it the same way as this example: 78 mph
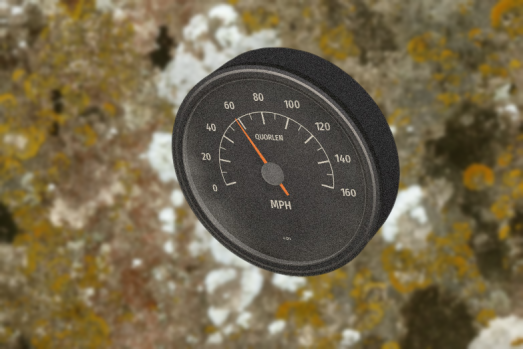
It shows 60 mph
